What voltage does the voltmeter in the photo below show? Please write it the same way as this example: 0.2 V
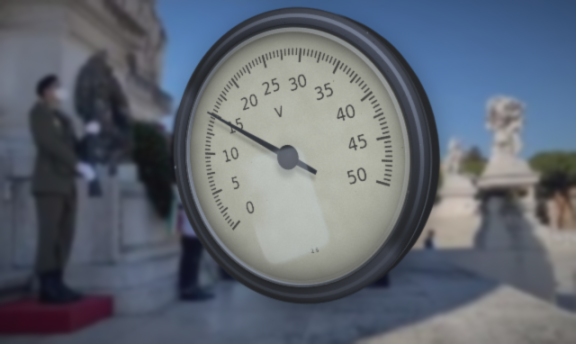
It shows 15 V
